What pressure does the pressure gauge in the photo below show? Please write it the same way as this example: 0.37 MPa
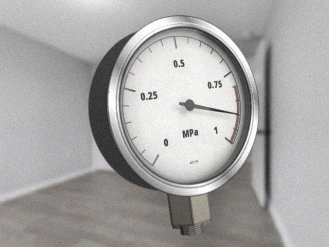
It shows 0.9 MPa
